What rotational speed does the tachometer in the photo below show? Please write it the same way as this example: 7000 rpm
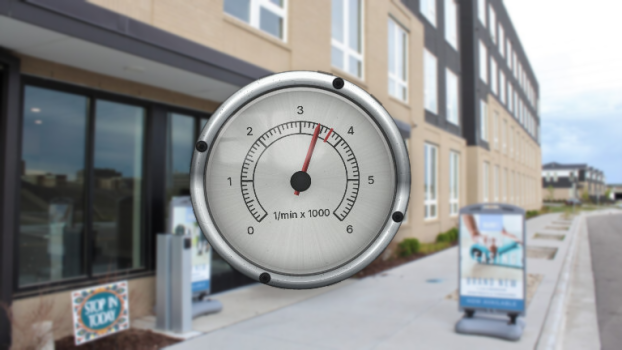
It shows 3400 rpm
